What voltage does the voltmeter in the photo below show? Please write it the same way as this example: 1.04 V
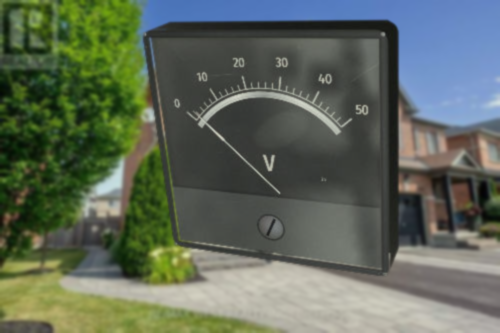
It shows 2 V
